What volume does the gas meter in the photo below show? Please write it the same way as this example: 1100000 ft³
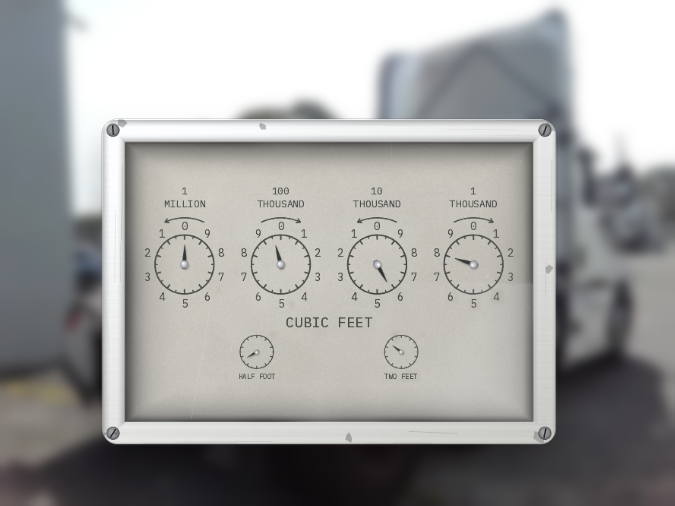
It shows 995800 ft³
